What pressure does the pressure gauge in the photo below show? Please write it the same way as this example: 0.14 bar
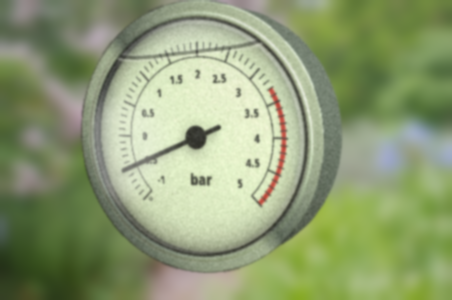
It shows -0.5 bar
